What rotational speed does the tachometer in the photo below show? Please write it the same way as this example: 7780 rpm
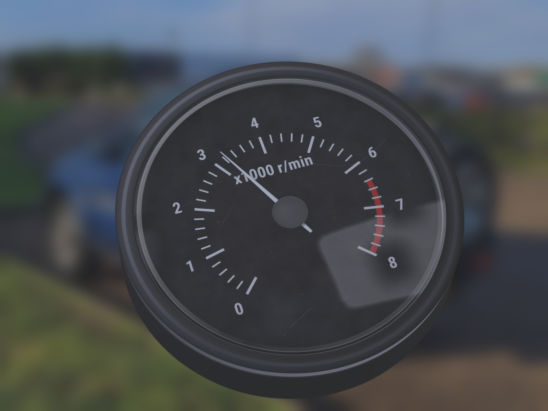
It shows 3200 rpm
